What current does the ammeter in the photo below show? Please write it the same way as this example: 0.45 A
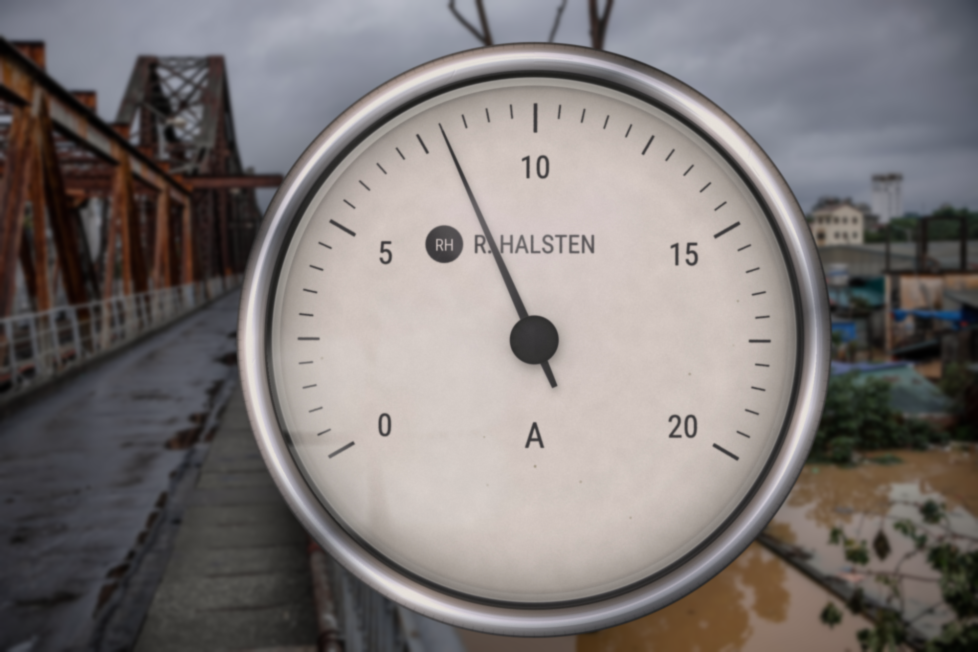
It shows 8 A
